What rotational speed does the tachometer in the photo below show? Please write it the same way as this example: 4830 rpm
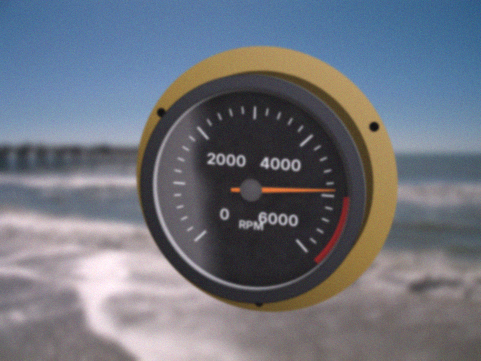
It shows 4900 rpm
